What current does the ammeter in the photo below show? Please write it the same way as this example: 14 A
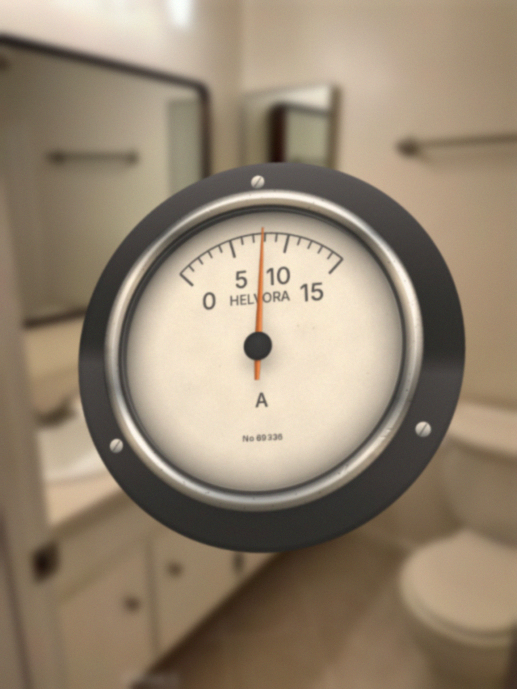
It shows 8 A
